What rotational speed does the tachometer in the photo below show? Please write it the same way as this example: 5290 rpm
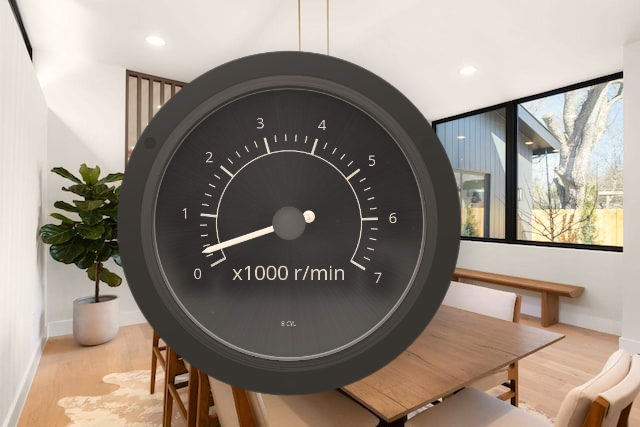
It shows 300 rpm
